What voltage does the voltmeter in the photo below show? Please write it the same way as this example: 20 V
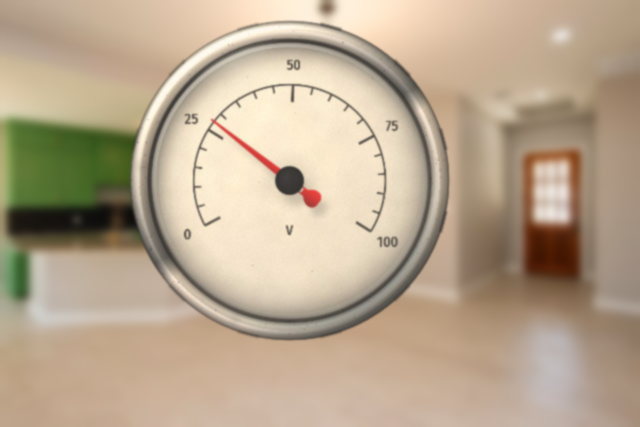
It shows 27.5 V
